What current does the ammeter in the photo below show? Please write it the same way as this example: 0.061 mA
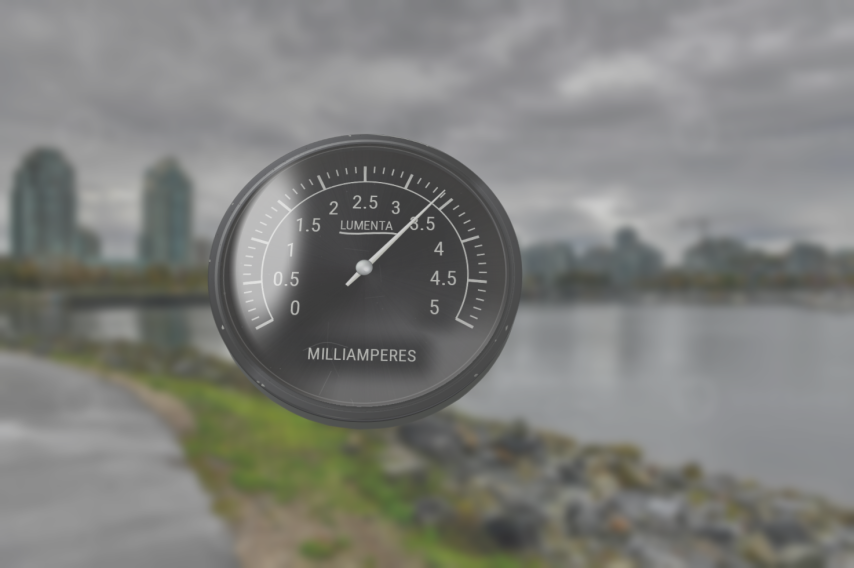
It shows 3.4 mA
